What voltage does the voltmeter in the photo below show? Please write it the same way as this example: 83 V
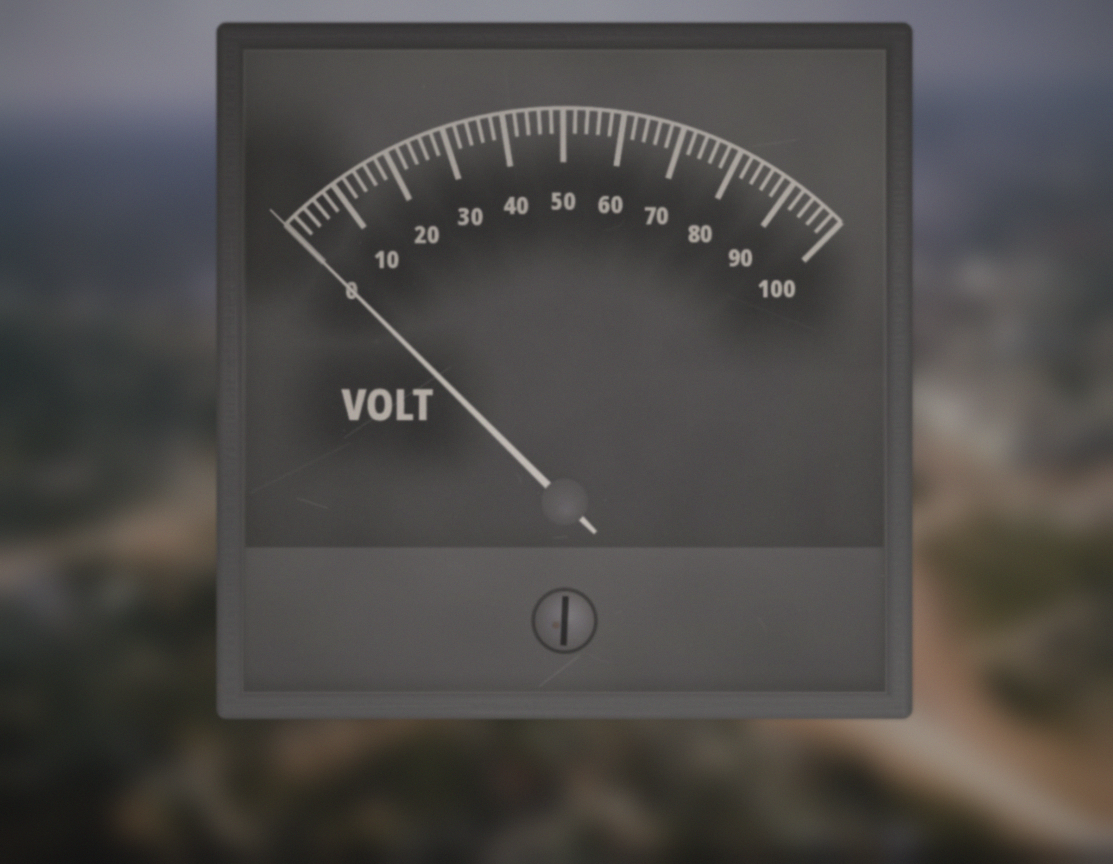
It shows 0 V
